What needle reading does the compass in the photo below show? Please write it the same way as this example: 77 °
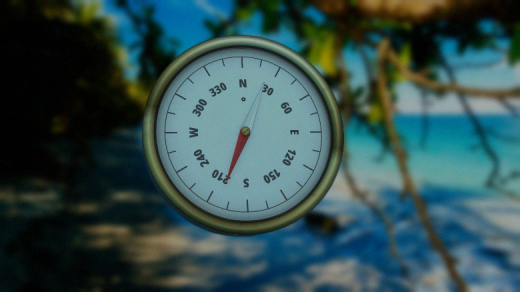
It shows 202.5 °
